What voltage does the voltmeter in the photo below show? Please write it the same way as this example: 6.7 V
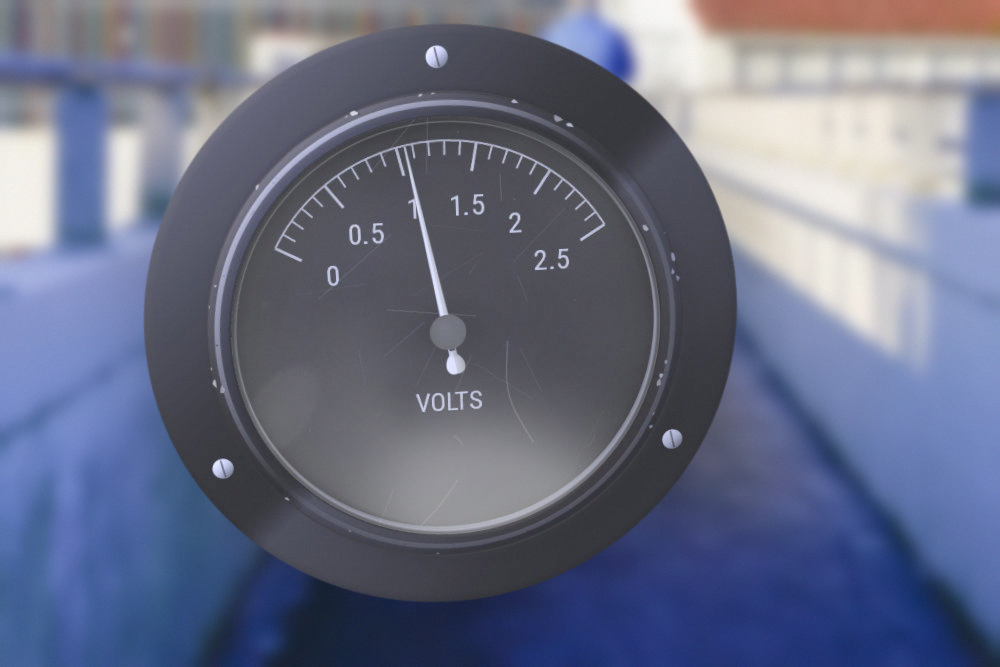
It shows 1.05 V
